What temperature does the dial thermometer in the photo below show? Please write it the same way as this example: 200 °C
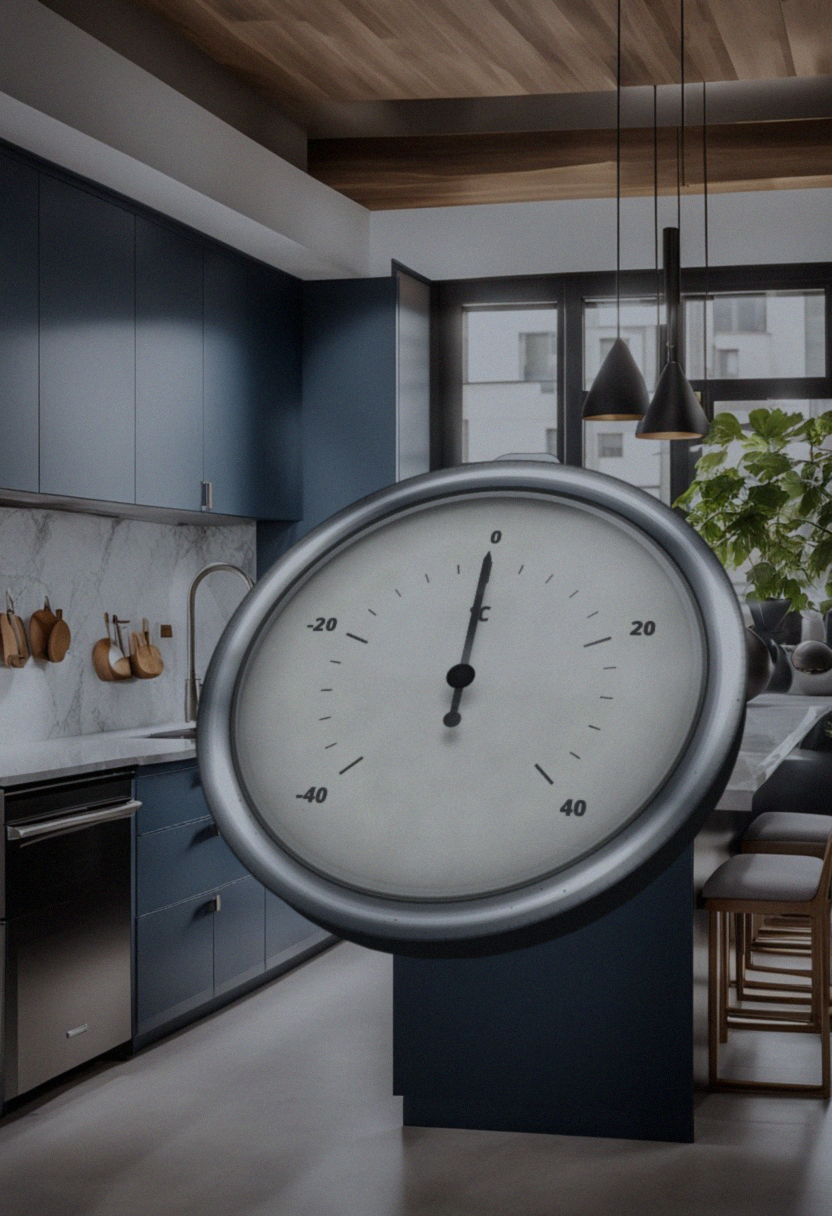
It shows 0 °C
